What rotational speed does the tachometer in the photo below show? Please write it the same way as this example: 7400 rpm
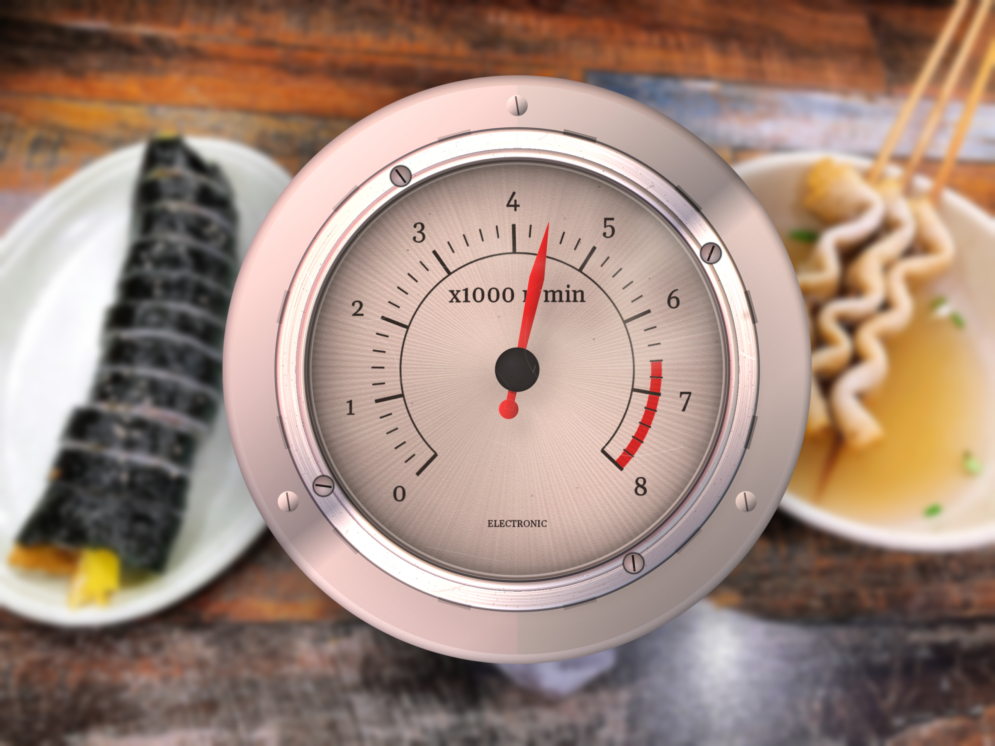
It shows 4400 rpm
